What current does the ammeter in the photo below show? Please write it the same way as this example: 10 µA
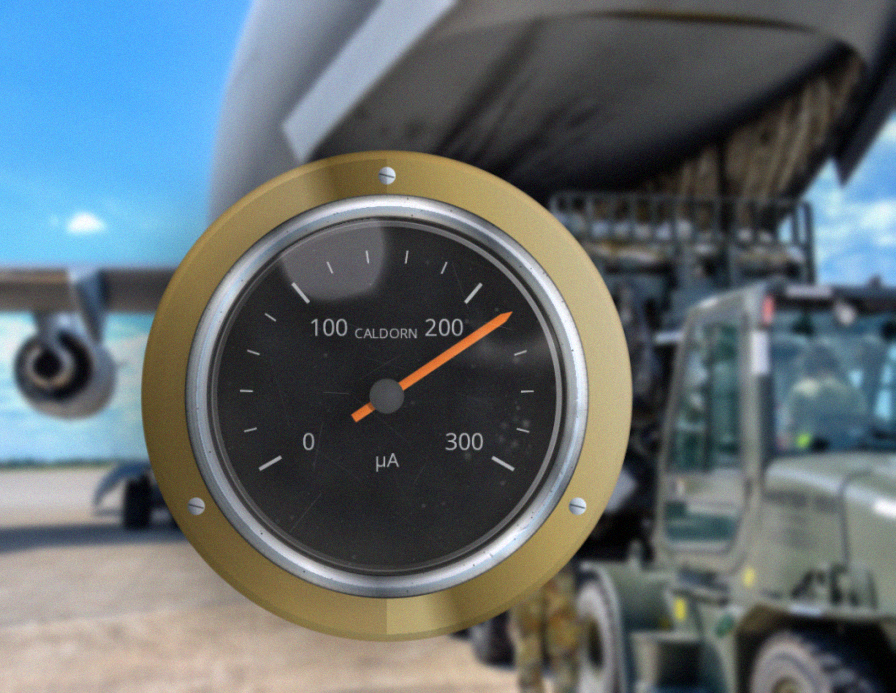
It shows 220 µA
